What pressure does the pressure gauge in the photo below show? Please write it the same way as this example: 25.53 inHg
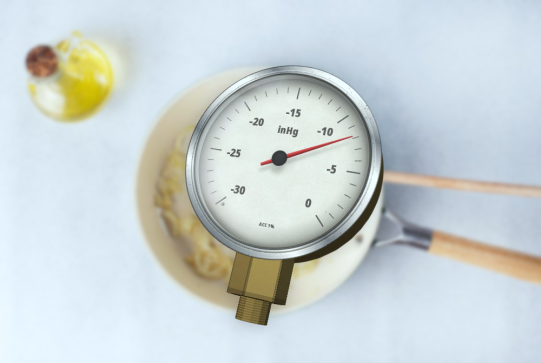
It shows -8 inHg
